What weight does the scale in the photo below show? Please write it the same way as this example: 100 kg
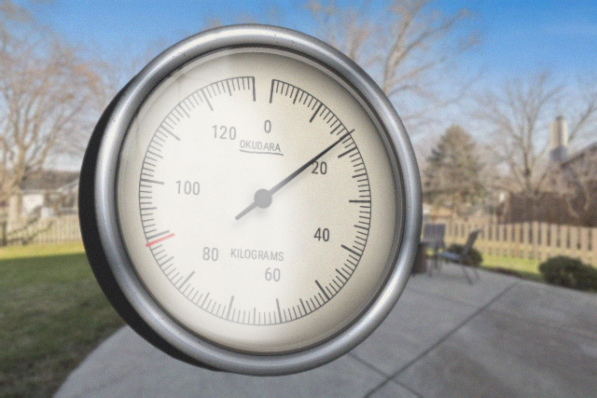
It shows 17 kg
